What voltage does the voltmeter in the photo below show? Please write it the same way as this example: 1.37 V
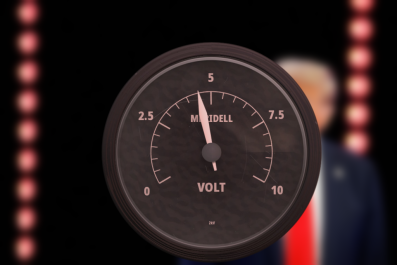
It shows 4.5 V
